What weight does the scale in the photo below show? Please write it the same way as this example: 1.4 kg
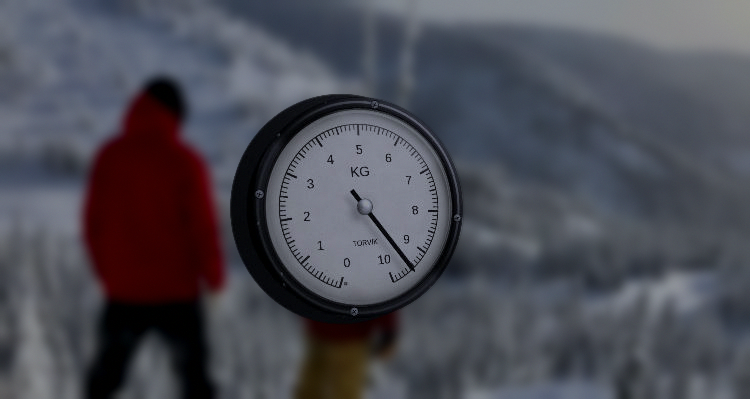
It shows 9.5 kg
